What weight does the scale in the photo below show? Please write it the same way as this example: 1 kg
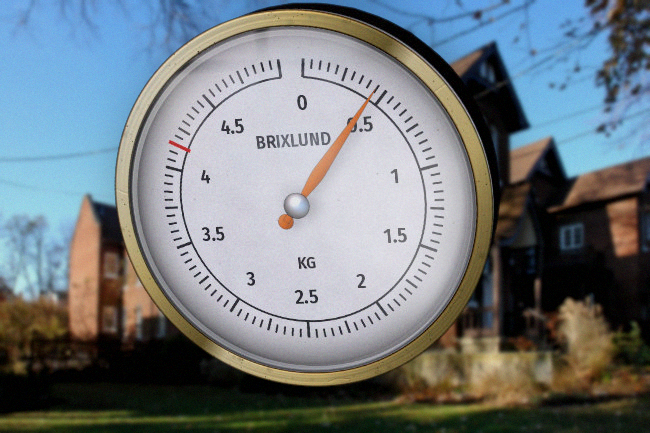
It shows 0.45 kg
